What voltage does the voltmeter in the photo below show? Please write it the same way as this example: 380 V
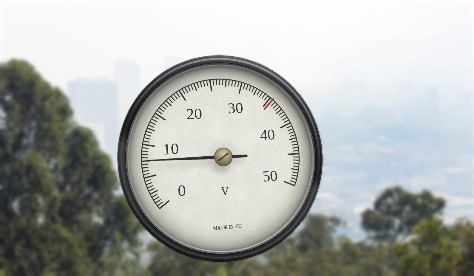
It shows 7.5 V
